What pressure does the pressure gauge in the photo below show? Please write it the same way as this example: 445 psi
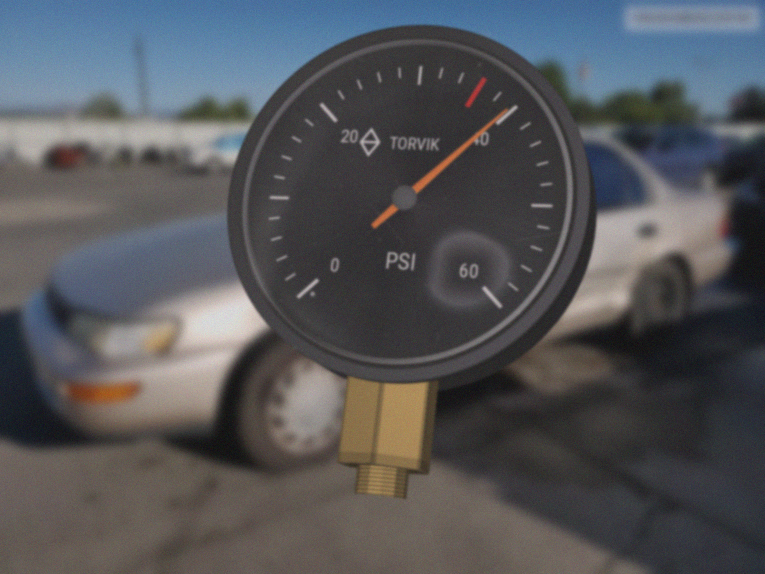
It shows 40 psi
